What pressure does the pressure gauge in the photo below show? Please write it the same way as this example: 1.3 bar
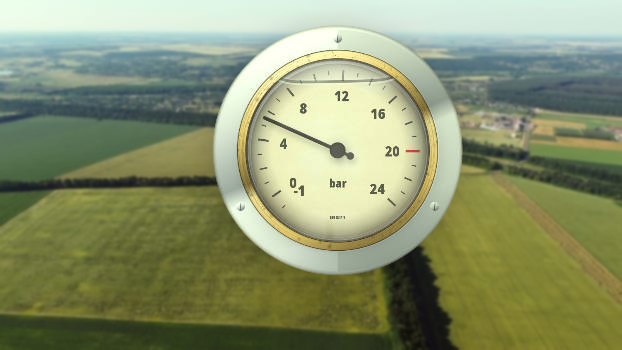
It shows 5.5 bar
